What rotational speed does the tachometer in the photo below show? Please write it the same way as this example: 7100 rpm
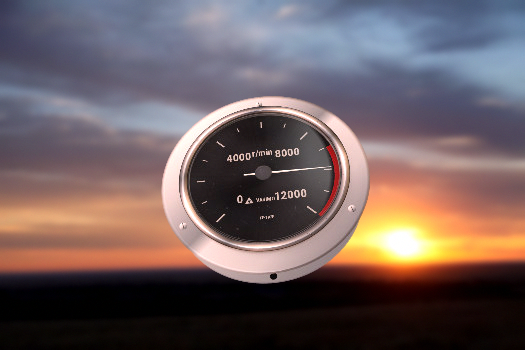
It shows 10000 rpm
